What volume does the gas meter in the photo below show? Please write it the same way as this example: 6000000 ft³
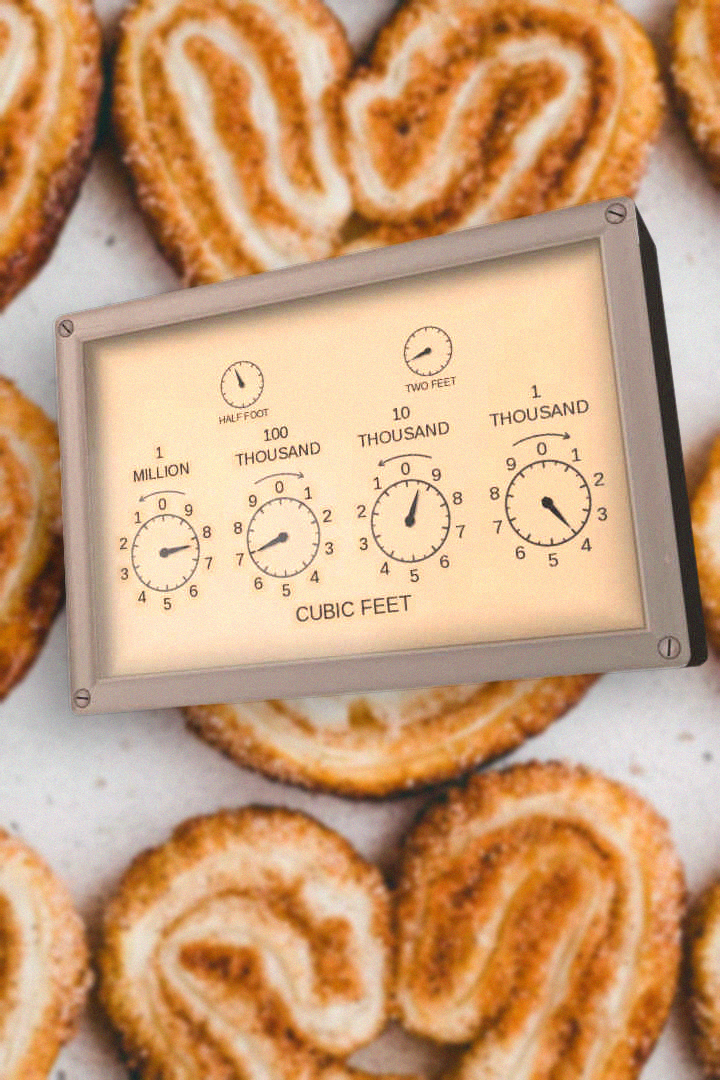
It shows 769400 ft³
